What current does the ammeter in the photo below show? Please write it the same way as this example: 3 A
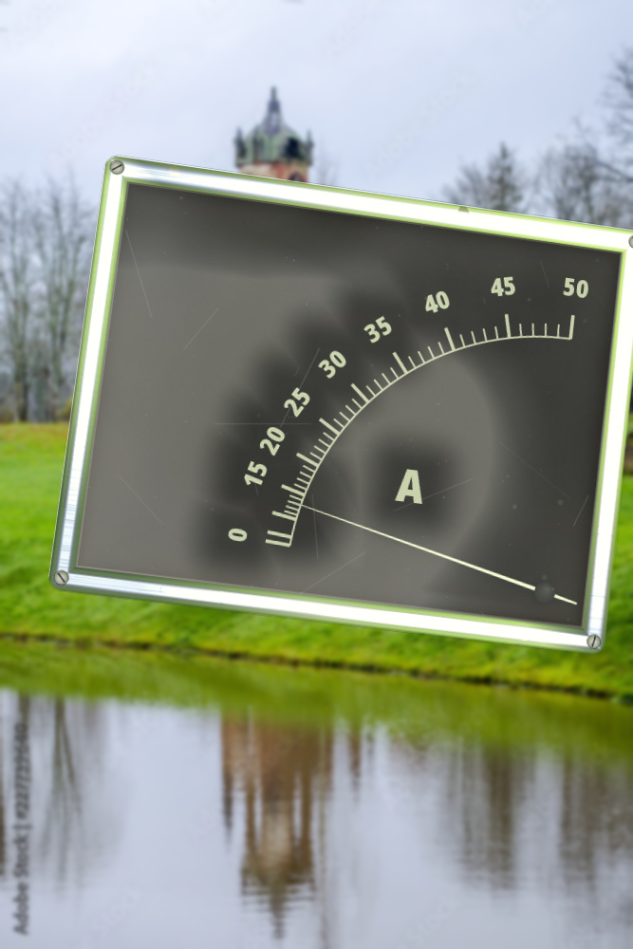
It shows 13 A
